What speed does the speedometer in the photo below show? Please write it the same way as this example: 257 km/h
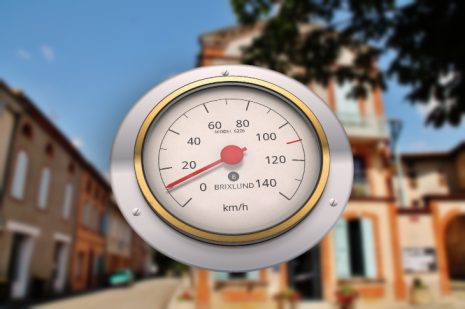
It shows 10 km/h
